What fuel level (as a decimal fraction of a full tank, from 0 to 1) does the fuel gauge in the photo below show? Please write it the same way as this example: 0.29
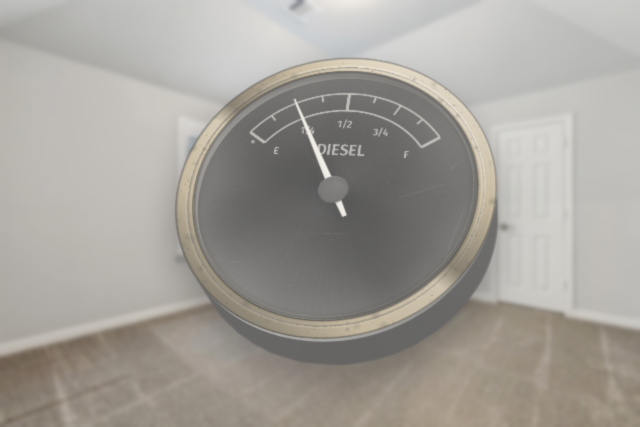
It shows 0.25
